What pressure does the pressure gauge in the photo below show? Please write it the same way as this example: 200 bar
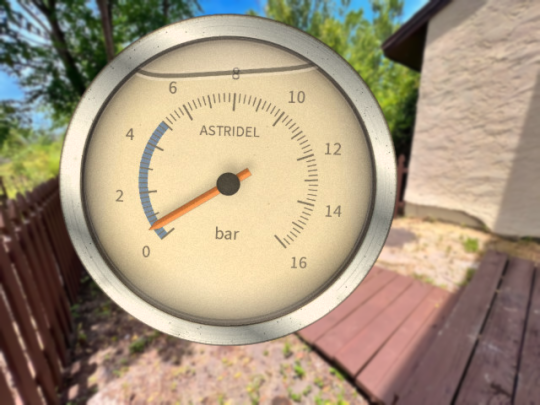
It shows 0.6 bar
